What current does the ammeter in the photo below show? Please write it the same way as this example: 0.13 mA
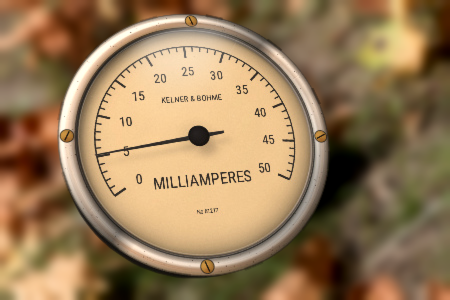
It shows 5 mA
